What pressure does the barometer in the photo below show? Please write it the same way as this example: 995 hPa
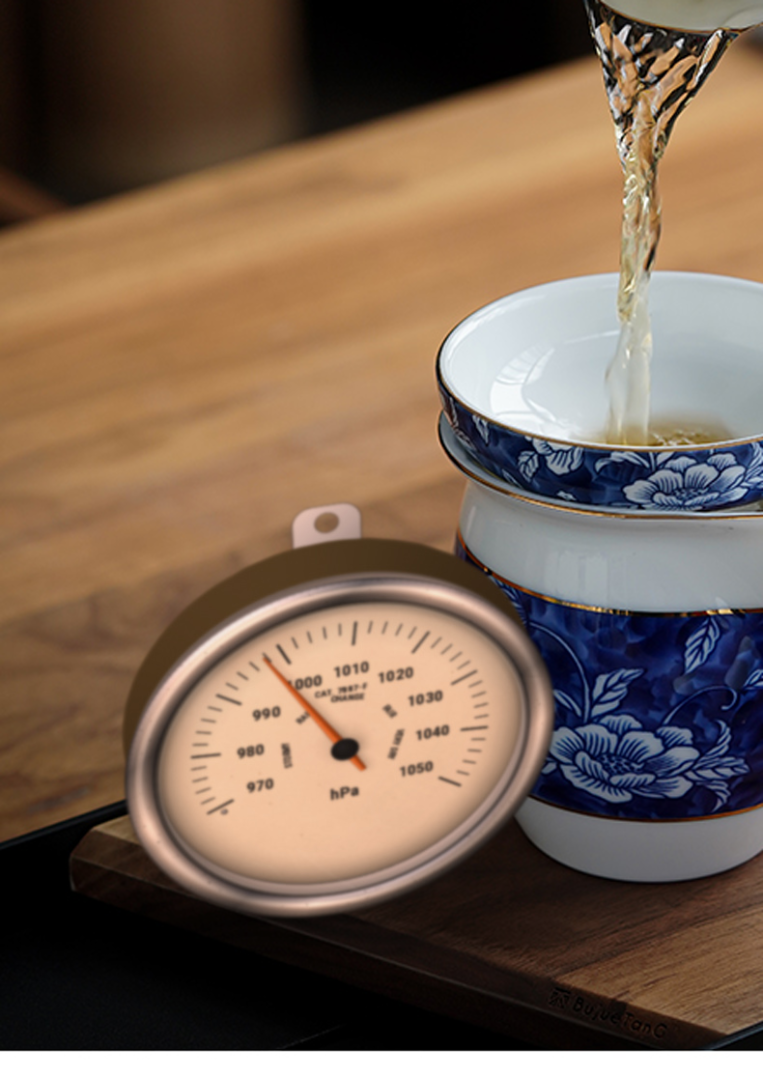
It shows 998 hPa
